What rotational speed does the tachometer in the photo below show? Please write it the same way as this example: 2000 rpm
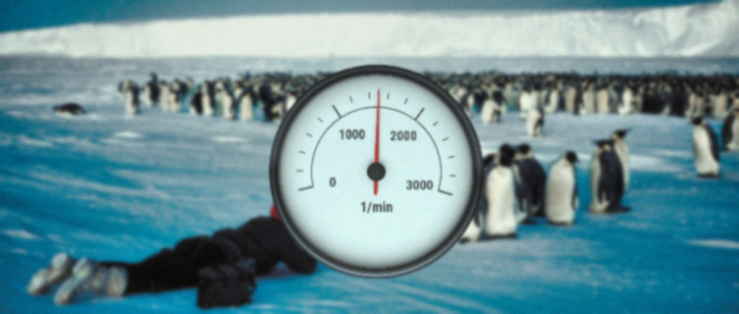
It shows 1500 rpm
